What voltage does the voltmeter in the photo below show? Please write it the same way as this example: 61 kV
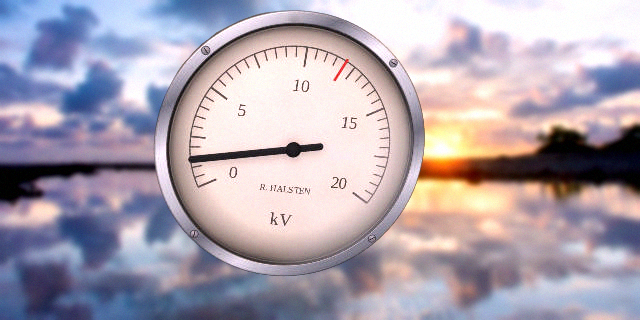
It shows 1.5 kV
